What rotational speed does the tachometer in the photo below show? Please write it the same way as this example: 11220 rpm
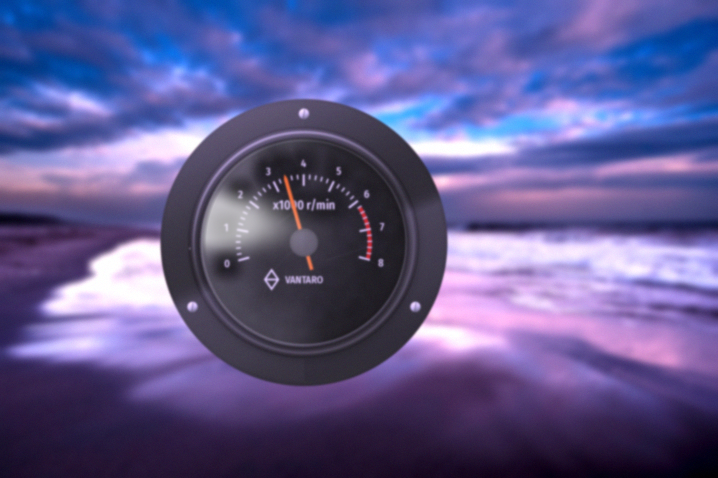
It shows 3400 rpm
